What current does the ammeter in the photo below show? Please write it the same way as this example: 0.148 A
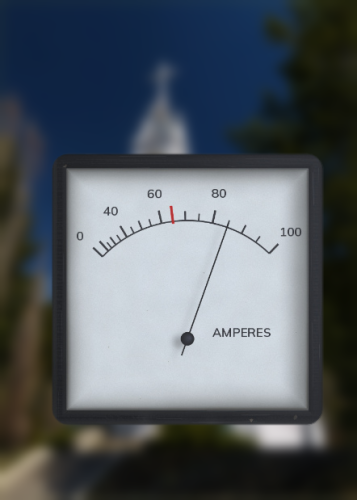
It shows 85 A
